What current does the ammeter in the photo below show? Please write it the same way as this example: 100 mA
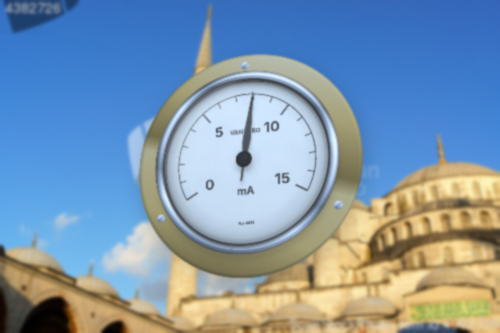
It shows 8 mA
